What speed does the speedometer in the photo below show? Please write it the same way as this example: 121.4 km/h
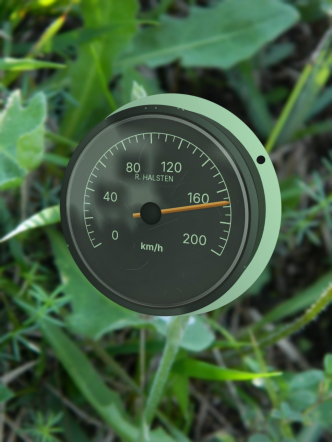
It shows 167.5 km/h
